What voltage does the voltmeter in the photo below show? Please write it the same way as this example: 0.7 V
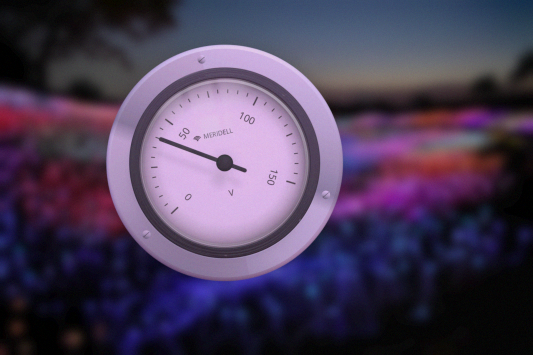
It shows 40 V
